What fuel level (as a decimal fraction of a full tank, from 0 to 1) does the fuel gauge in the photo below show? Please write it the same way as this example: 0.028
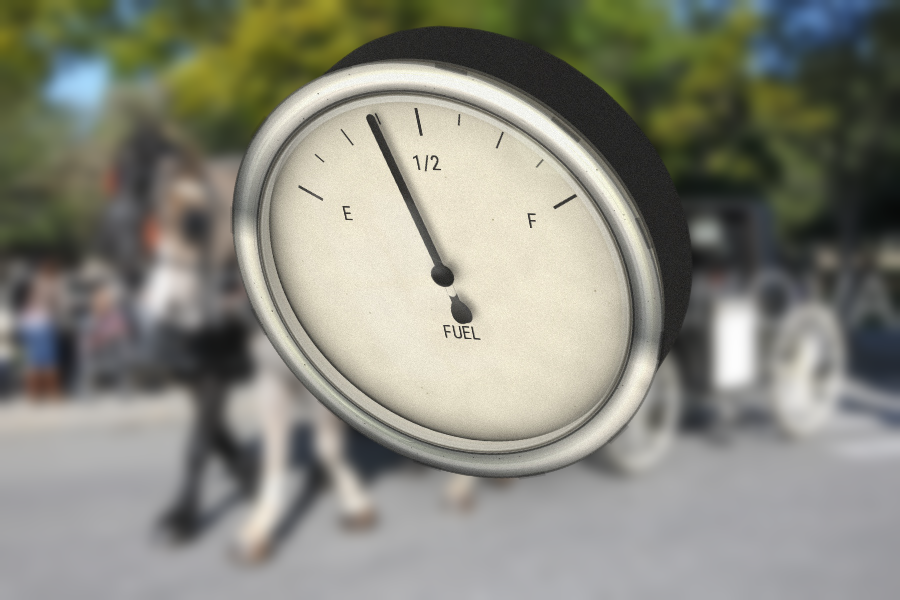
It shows 0.375
